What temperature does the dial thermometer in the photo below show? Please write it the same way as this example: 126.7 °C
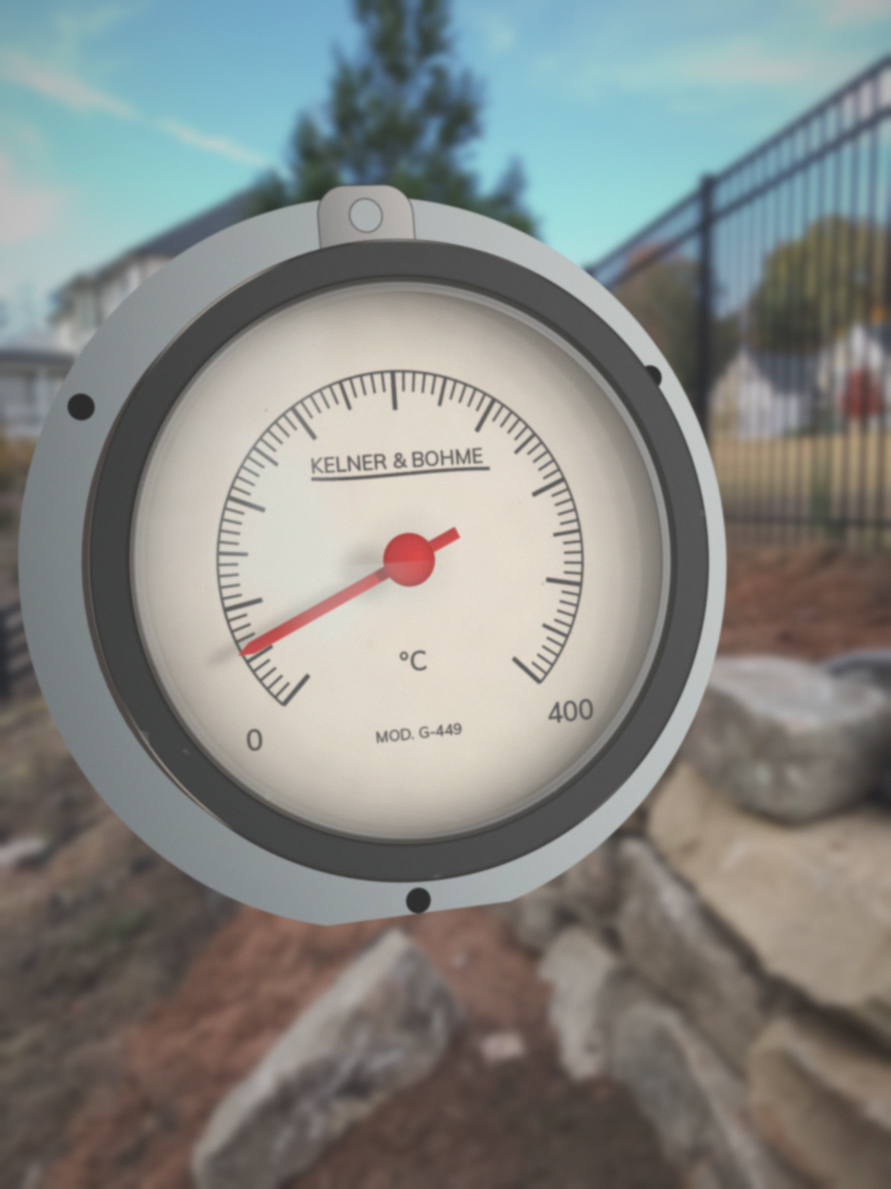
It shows 30 °C
